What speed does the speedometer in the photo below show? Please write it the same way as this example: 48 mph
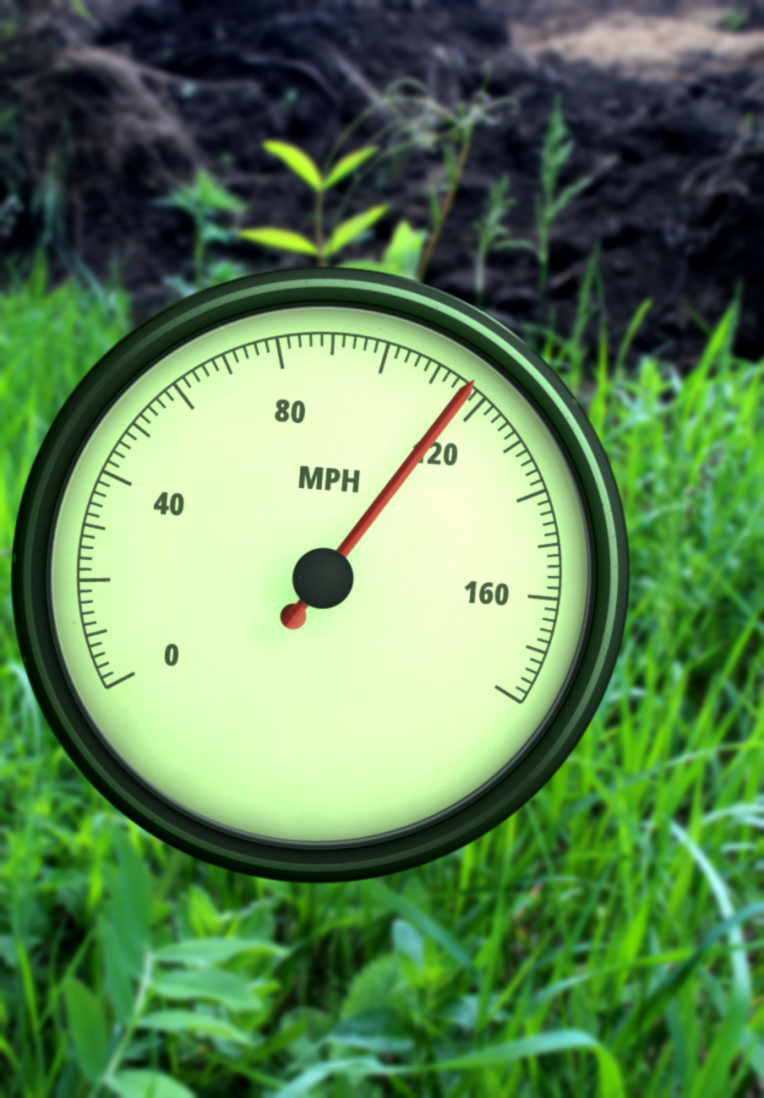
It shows 116 mph
